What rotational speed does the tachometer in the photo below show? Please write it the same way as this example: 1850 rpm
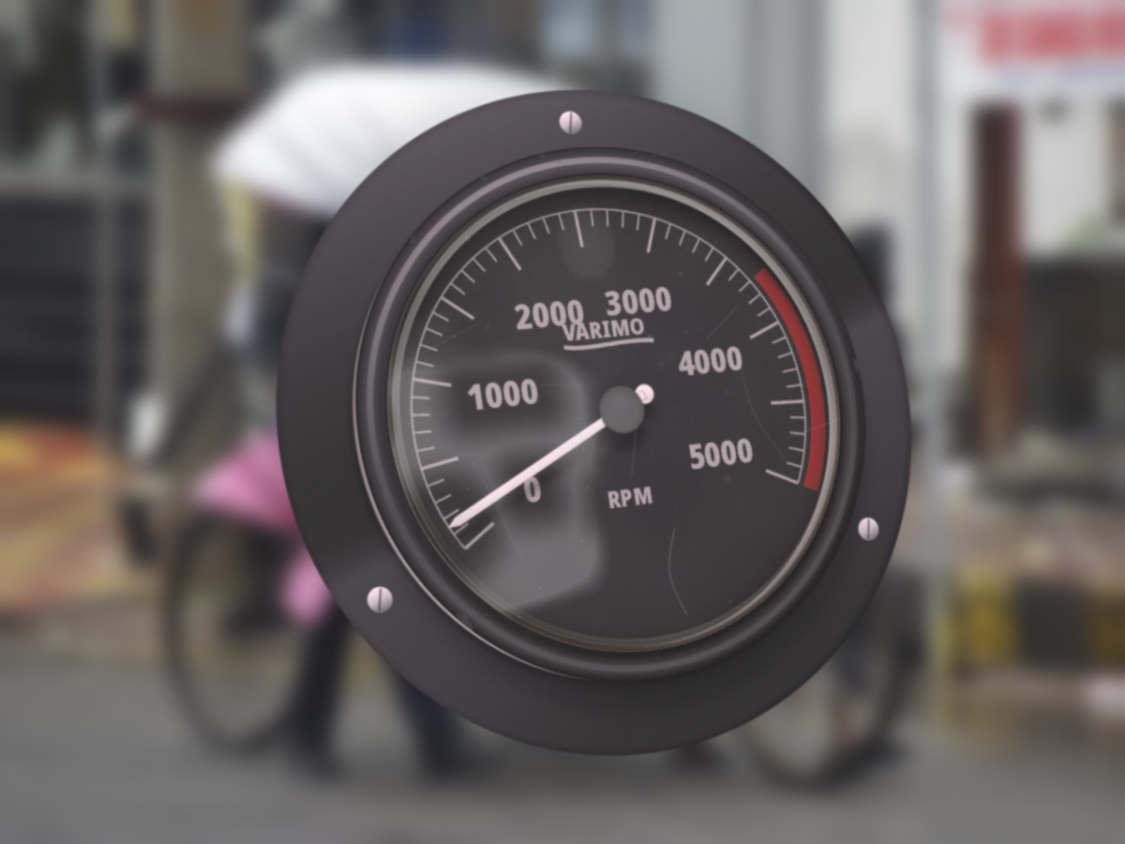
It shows 150 rpm
